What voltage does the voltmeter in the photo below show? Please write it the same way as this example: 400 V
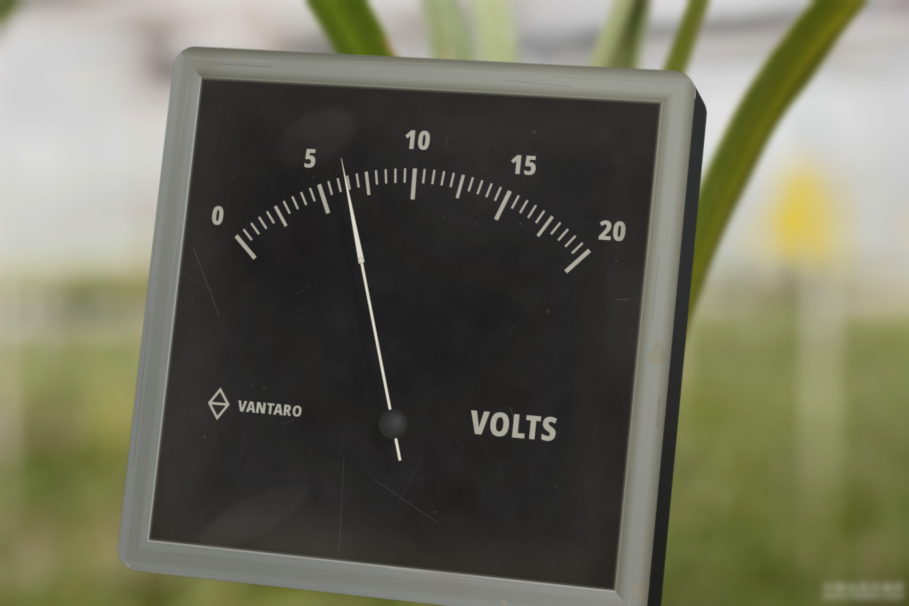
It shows 6.5 V
